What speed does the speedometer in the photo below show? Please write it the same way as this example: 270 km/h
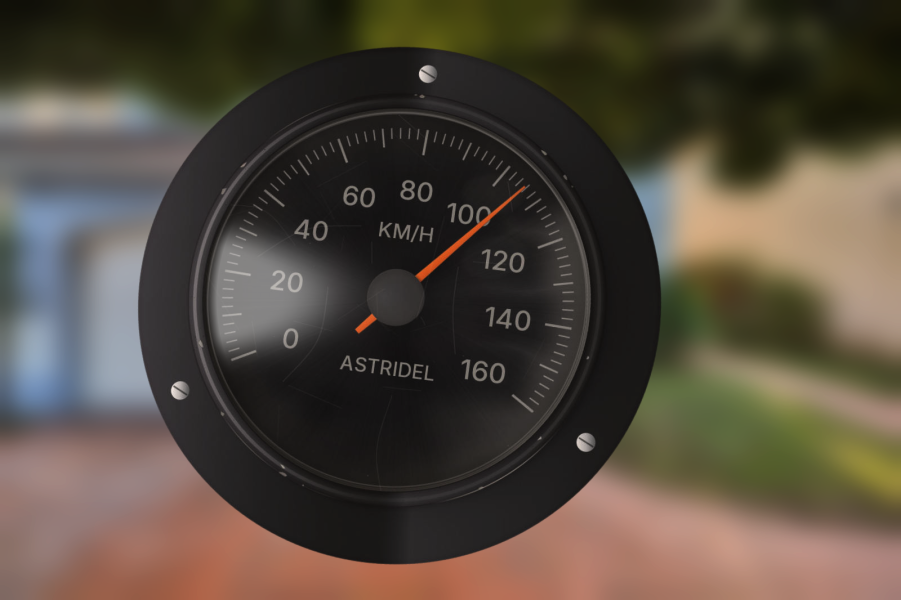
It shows 106 km/h
